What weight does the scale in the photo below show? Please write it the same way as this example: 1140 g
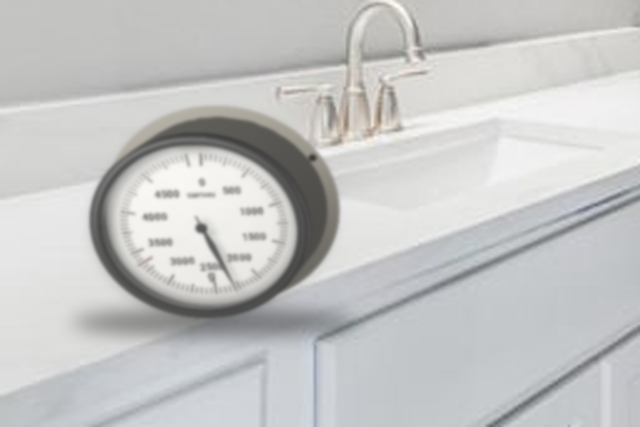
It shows 2250 g
